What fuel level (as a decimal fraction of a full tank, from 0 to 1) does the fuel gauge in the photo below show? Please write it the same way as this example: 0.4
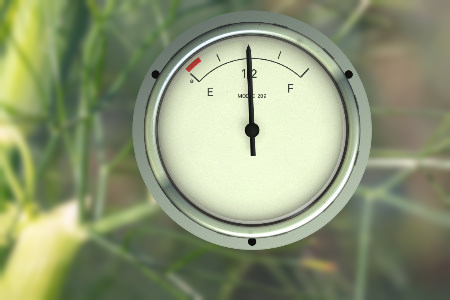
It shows 0.5
